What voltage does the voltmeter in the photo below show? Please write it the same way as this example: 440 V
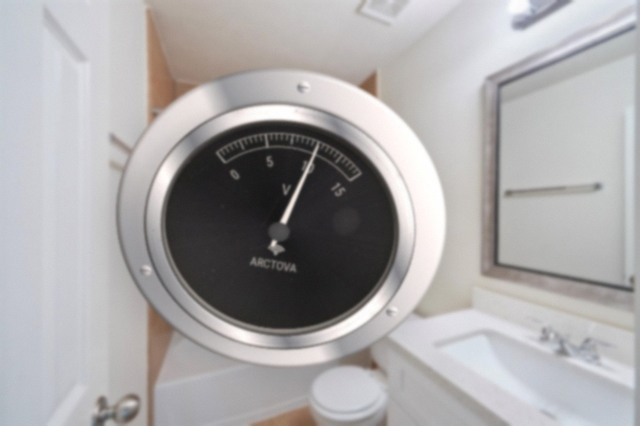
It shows 10 V
